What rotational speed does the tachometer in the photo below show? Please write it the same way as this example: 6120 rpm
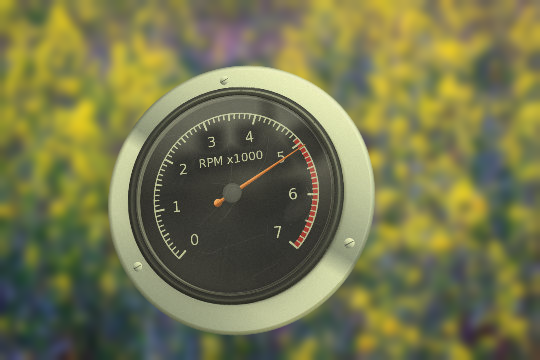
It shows 5100 rpm
